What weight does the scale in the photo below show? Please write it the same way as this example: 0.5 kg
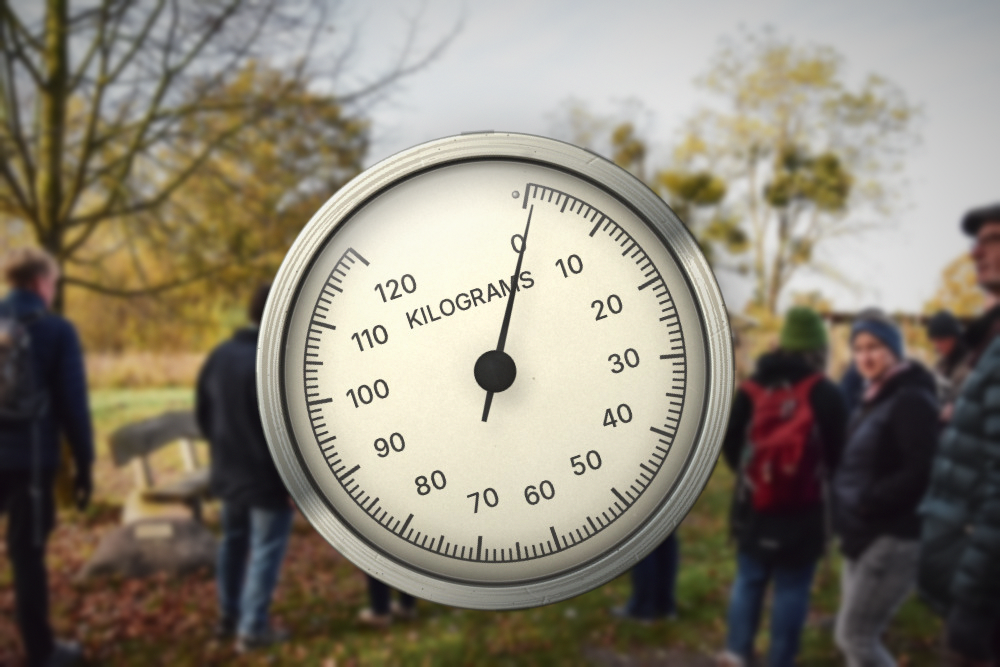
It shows 1 kg
